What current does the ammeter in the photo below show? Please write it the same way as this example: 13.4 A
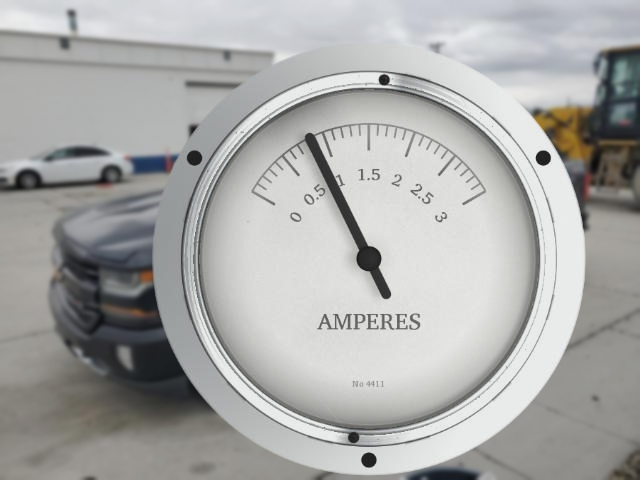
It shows 0.85 A
